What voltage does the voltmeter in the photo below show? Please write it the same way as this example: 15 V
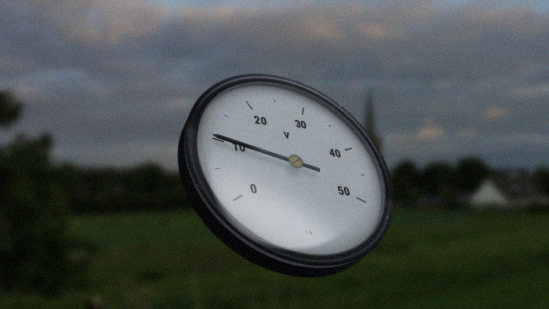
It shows 10 V
